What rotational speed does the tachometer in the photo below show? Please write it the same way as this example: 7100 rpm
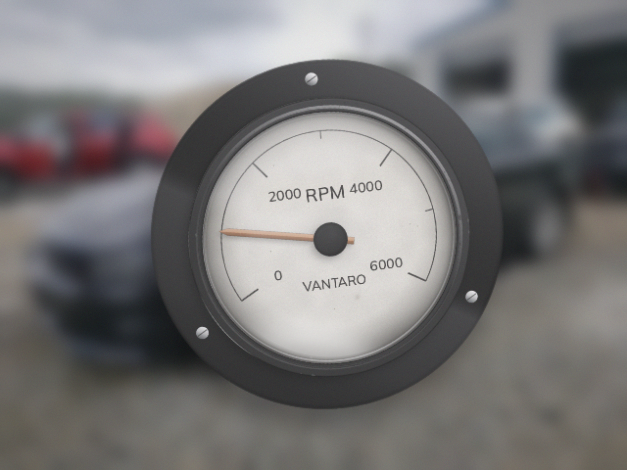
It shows 1000 rpm
